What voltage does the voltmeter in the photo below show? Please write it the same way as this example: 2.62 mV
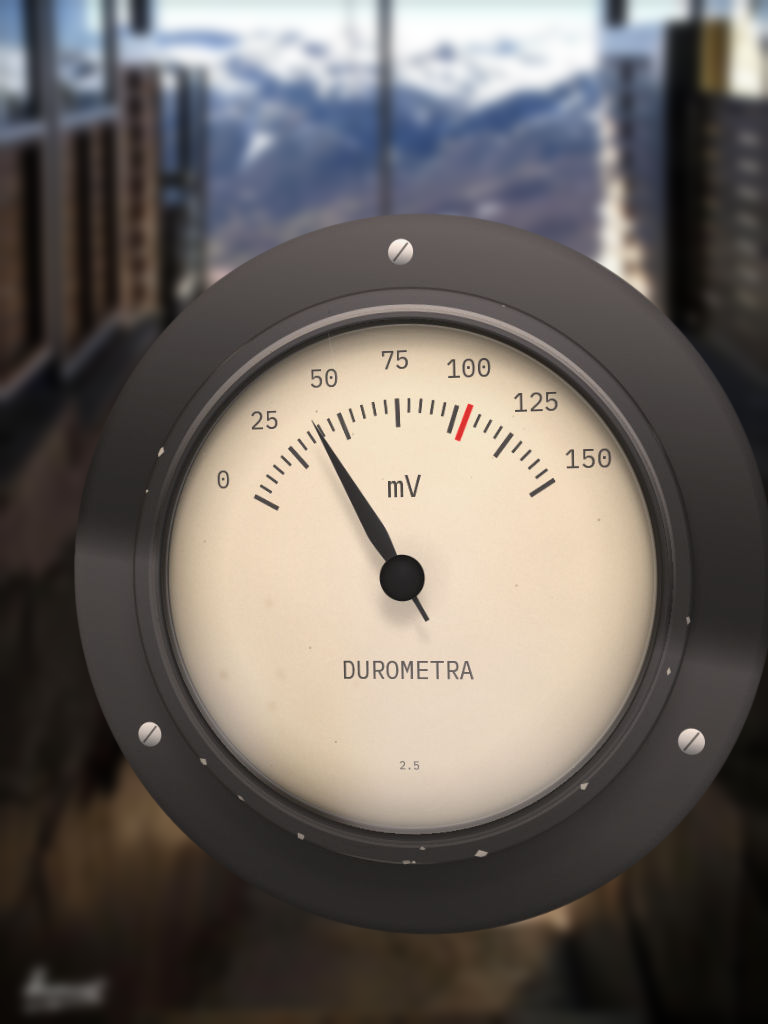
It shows 40 mV
